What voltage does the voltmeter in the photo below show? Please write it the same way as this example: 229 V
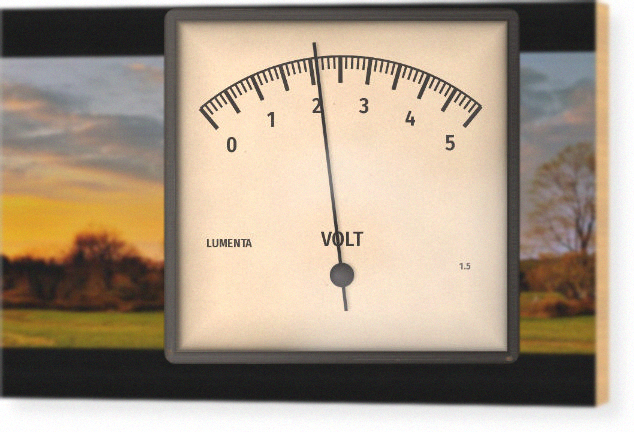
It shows 2.1 V
